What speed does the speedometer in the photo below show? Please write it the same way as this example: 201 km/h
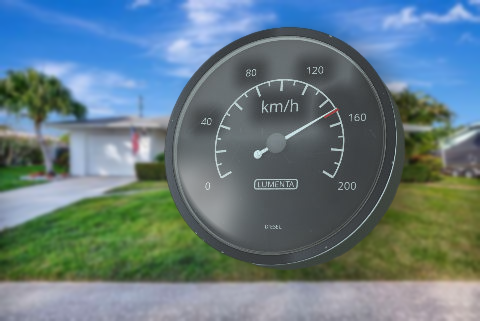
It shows 150 km/h
